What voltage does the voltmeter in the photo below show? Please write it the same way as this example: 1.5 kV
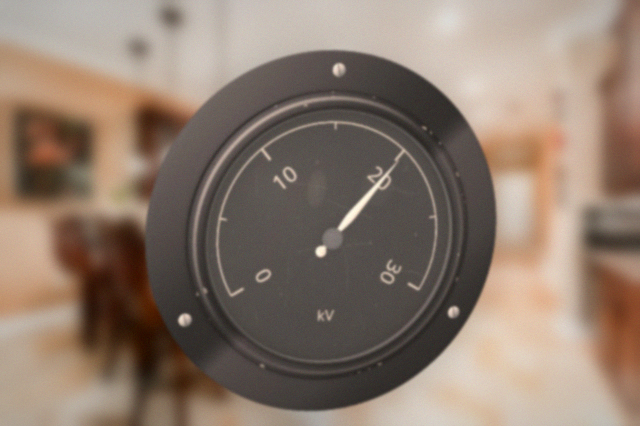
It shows 20 kV
